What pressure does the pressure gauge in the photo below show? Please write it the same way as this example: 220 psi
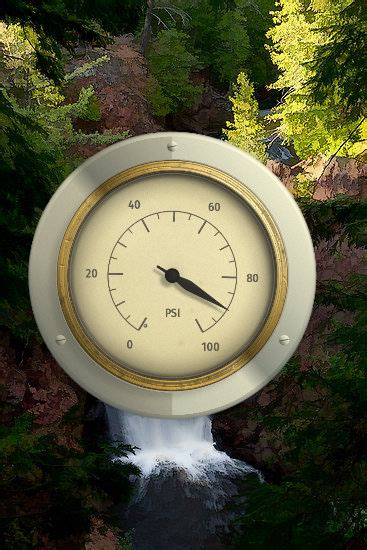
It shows 90 psi
